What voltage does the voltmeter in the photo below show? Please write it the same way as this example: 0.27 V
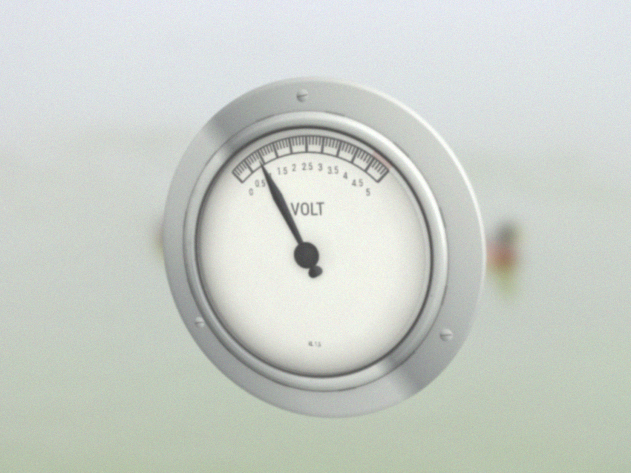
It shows 1 V
